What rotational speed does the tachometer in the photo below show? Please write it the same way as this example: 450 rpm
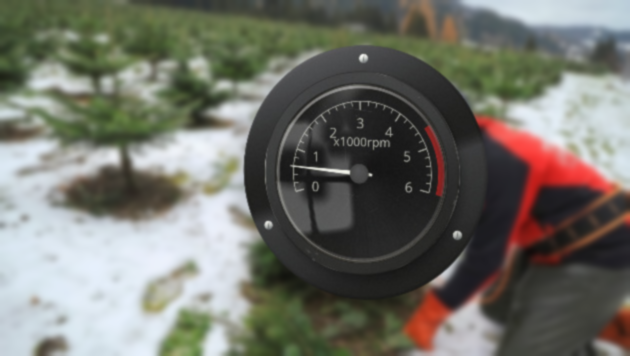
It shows 600 rpm
